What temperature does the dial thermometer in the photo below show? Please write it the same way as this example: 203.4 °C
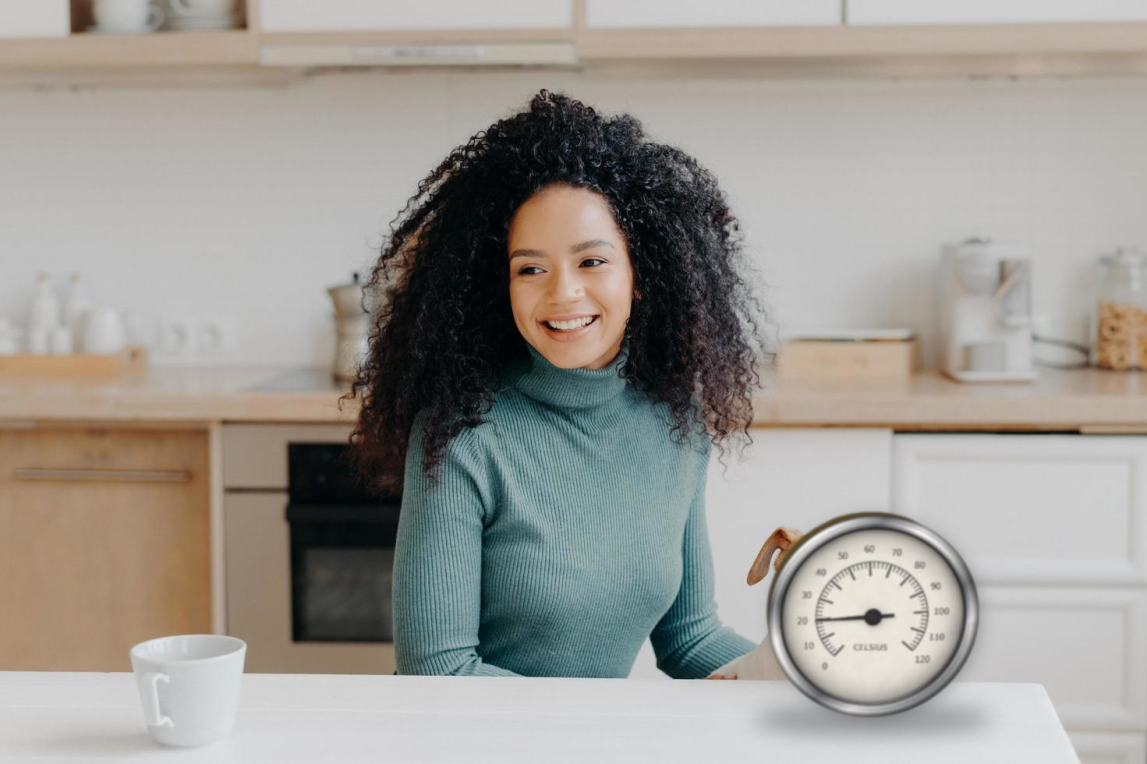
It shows 20 °C
